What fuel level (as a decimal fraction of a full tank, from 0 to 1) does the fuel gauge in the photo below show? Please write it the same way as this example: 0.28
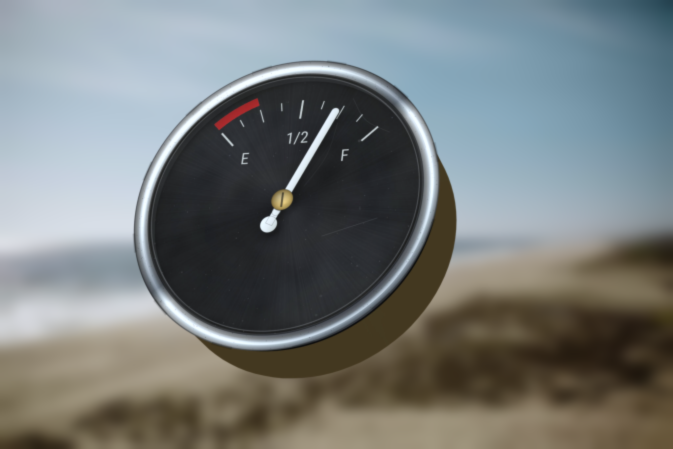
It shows 0.75
